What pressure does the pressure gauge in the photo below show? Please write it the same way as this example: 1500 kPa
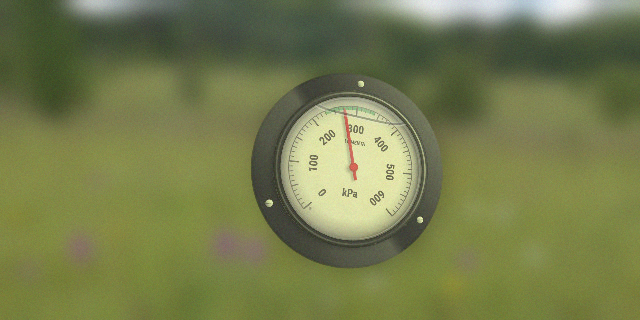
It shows 270 kPa
